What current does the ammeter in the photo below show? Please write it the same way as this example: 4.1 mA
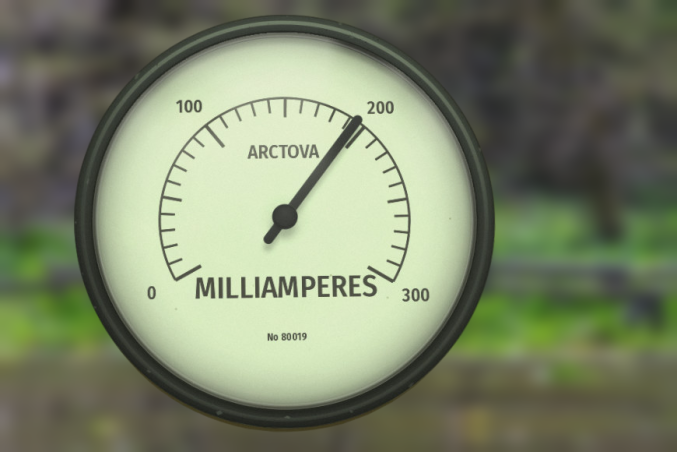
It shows 195 mA
